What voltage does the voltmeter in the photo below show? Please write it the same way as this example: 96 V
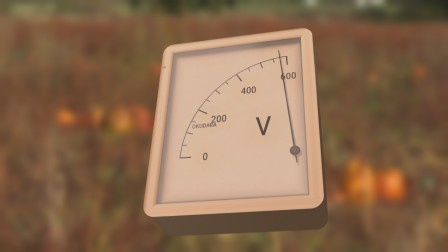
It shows 575 V
